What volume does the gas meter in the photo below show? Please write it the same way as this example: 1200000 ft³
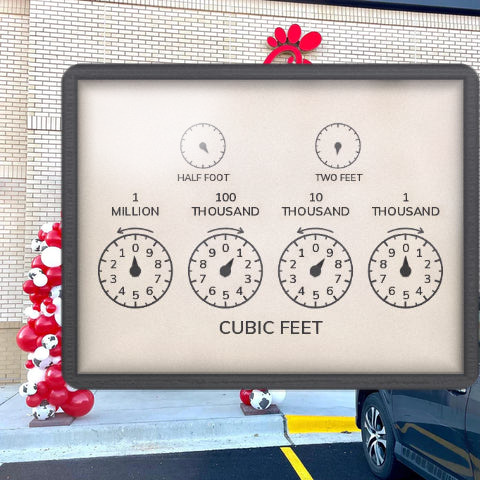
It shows 9000 ft³
